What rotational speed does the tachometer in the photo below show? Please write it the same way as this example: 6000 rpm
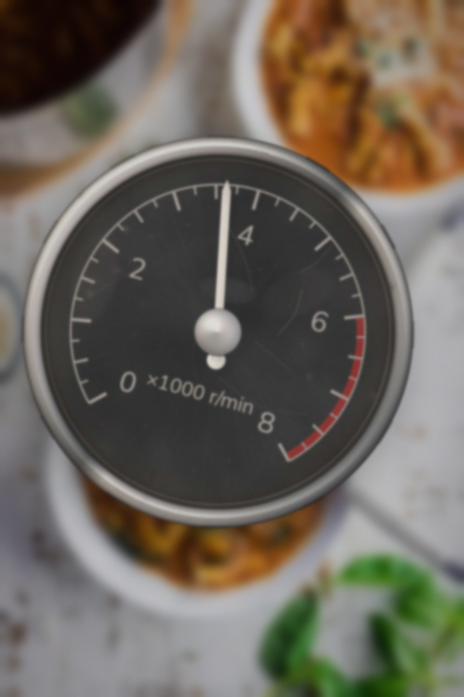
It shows 3625 rpm
